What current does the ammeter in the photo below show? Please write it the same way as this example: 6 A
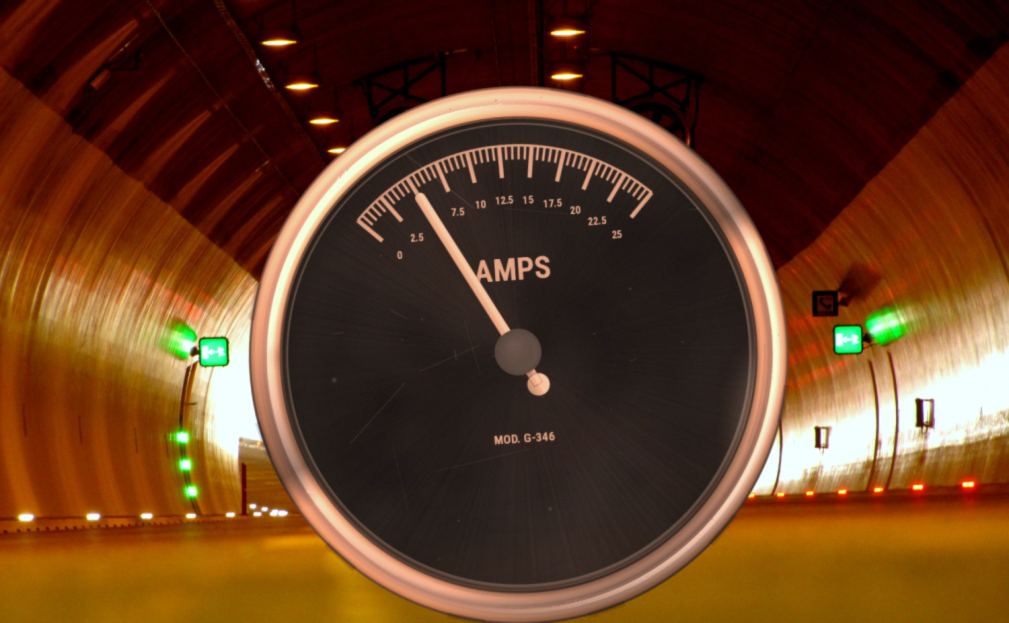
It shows 5 A
